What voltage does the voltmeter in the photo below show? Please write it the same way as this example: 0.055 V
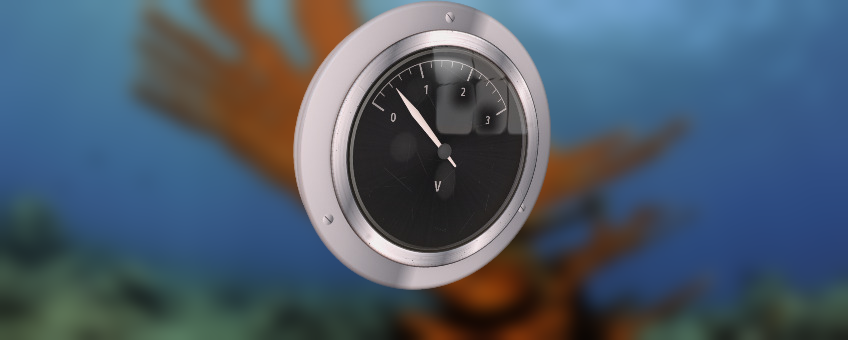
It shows 0.4 V
